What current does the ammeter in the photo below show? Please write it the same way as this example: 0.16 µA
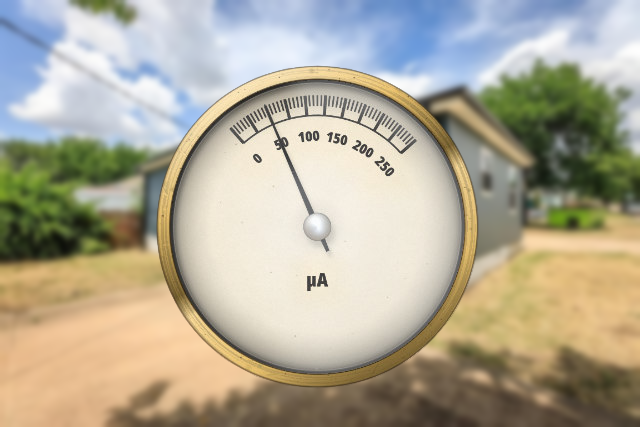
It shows 50 µA
